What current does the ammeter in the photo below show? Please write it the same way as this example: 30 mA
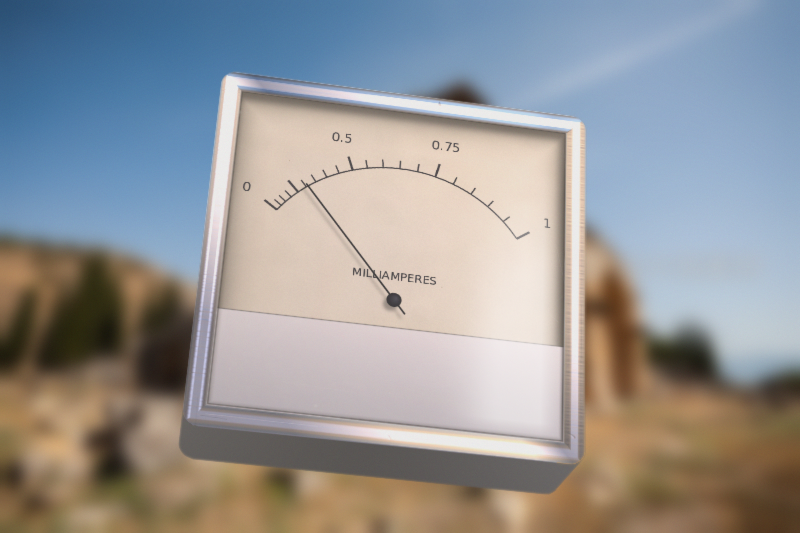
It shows 0.3 mA
